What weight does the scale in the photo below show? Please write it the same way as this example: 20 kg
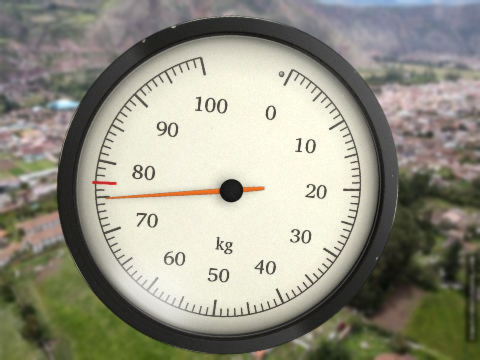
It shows 75 kg
